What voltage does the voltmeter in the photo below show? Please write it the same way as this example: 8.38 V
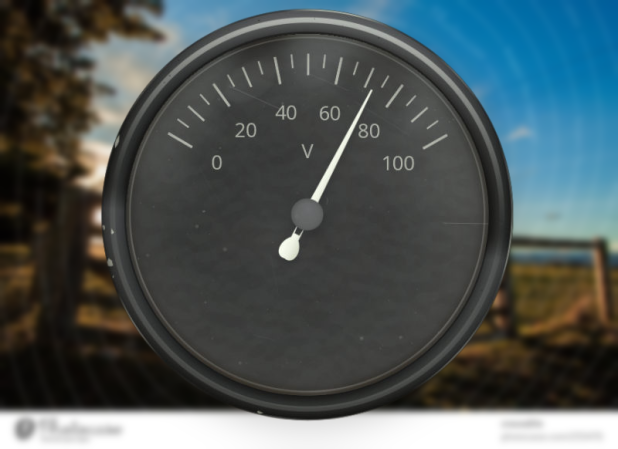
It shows 72.5 V
